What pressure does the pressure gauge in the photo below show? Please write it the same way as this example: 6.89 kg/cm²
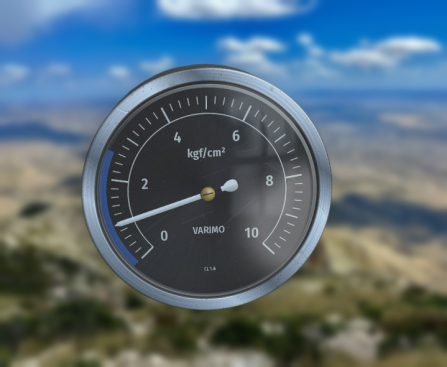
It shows 1 kg/cm²
